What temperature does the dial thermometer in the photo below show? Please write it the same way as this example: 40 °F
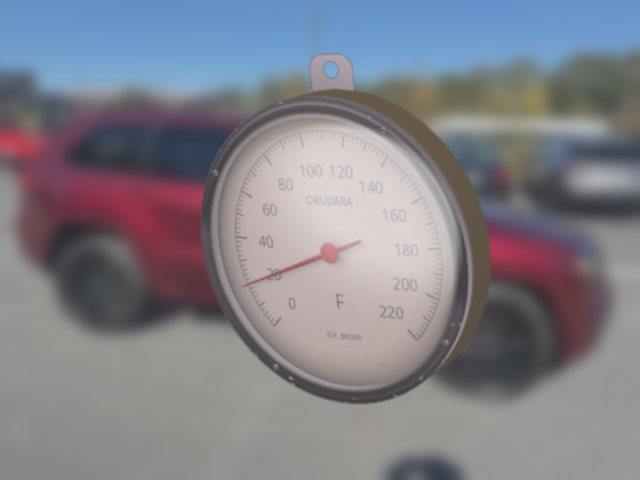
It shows 20 °F
